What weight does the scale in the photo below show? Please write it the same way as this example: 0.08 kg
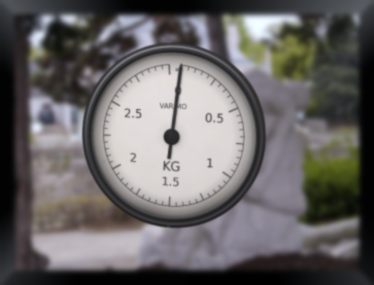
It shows 0 kg
